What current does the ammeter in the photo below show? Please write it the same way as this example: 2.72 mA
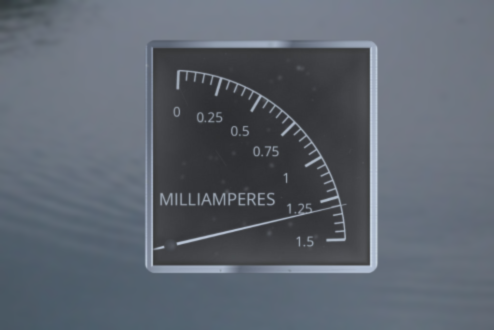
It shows 1.3 mA
